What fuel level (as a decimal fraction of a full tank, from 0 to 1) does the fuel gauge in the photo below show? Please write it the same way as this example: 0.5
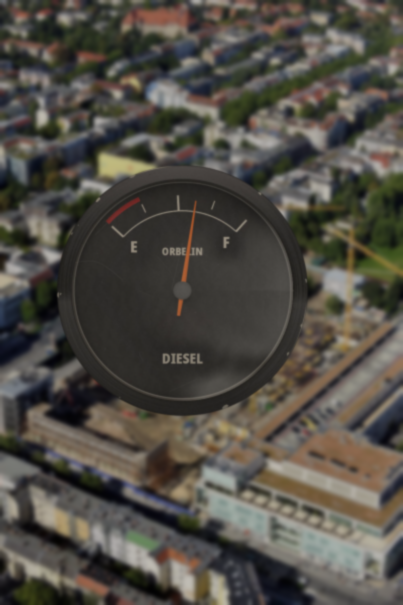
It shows 0.625
